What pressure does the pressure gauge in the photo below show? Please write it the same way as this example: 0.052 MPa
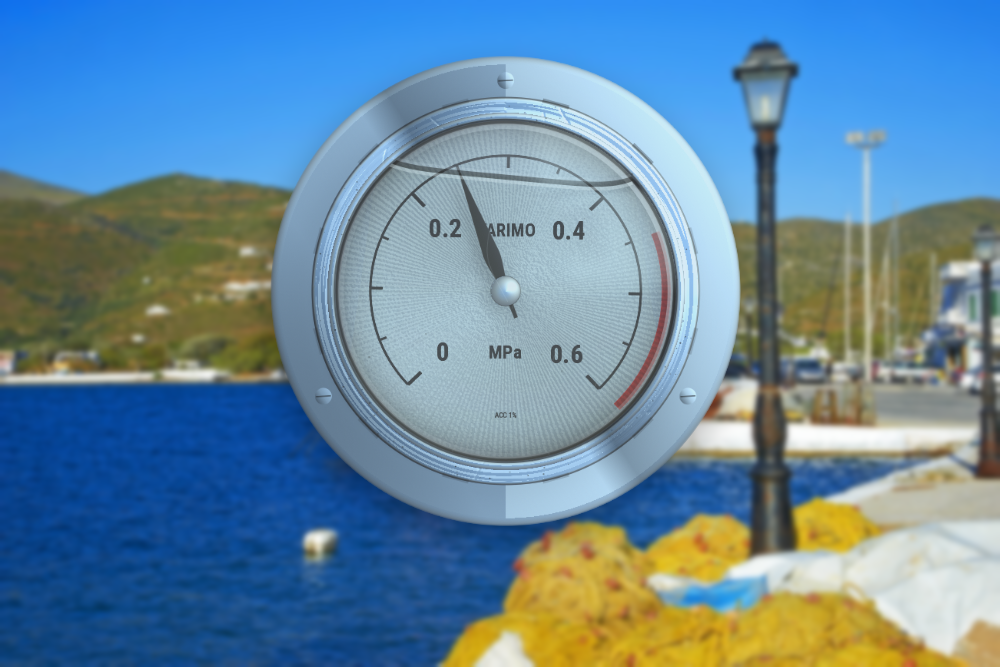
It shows 0.25 MPa
